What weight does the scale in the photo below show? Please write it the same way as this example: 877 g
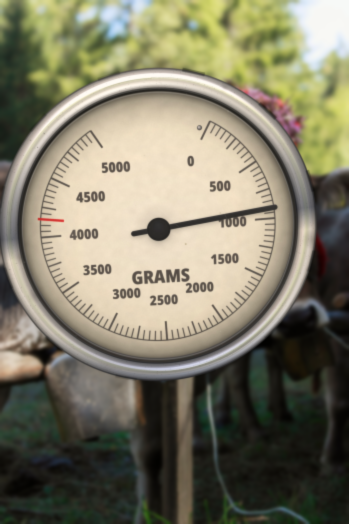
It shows 900 g
